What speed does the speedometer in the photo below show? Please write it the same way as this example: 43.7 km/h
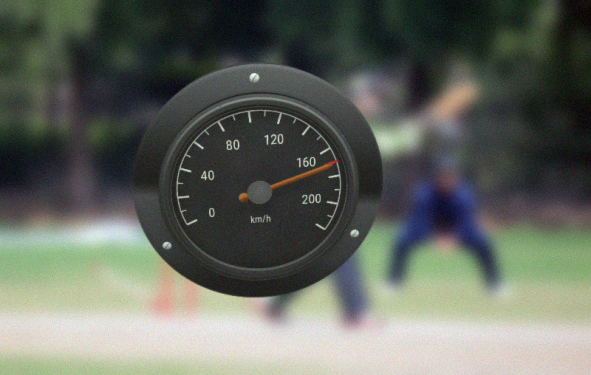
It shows 170 km/h
